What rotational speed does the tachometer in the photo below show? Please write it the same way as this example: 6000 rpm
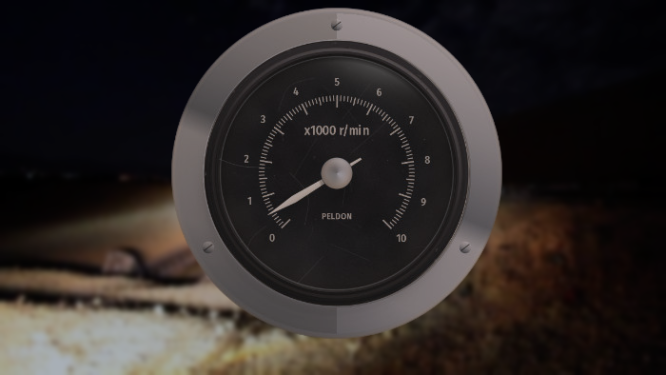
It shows 500 rpm
